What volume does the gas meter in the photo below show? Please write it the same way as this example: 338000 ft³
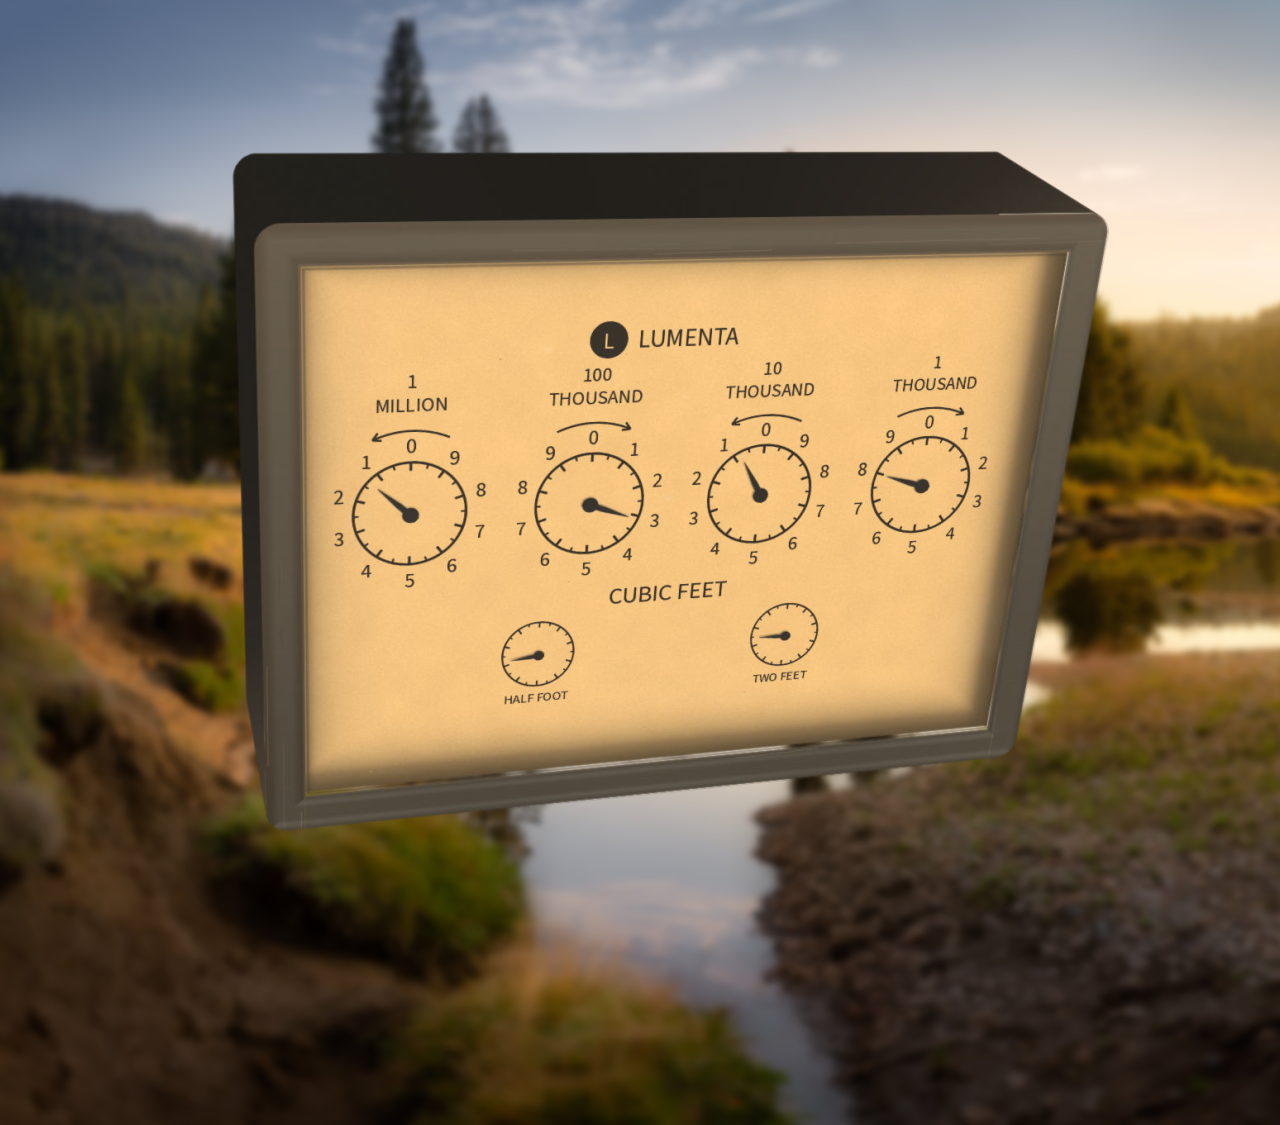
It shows 130800 ft³
